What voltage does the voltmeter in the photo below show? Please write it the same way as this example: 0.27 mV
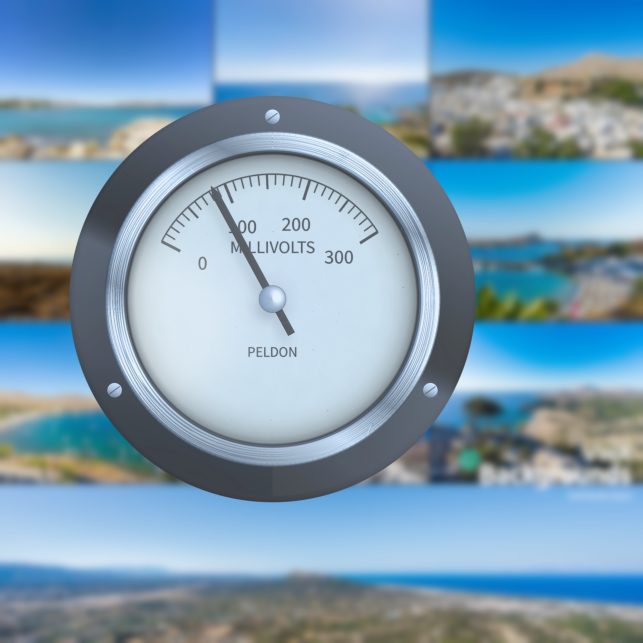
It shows 85 mV
